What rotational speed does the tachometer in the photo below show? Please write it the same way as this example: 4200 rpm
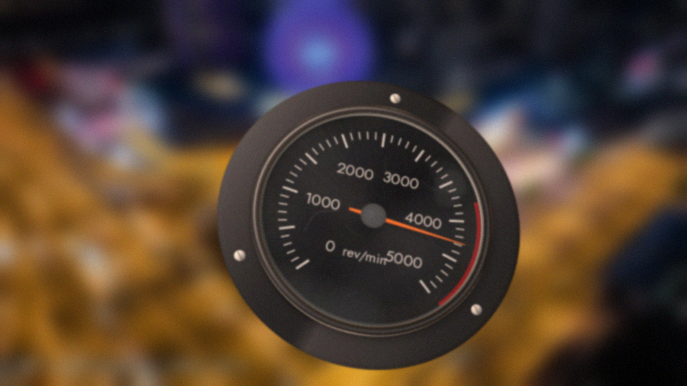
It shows 4300 rpm
